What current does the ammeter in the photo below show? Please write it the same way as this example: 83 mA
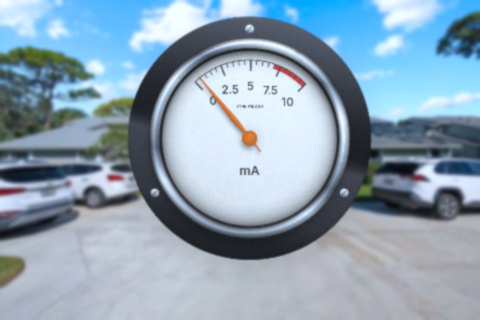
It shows 0.5 mA
